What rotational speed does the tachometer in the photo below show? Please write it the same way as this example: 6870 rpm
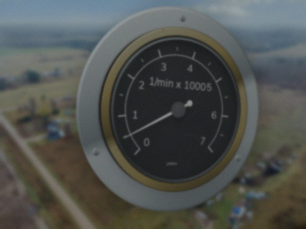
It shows 500 rpm
